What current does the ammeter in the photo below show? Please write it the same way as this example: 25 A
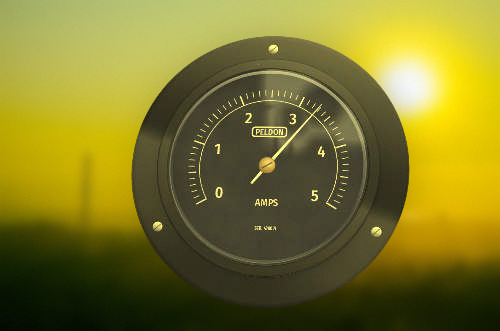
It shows 3.3 A
